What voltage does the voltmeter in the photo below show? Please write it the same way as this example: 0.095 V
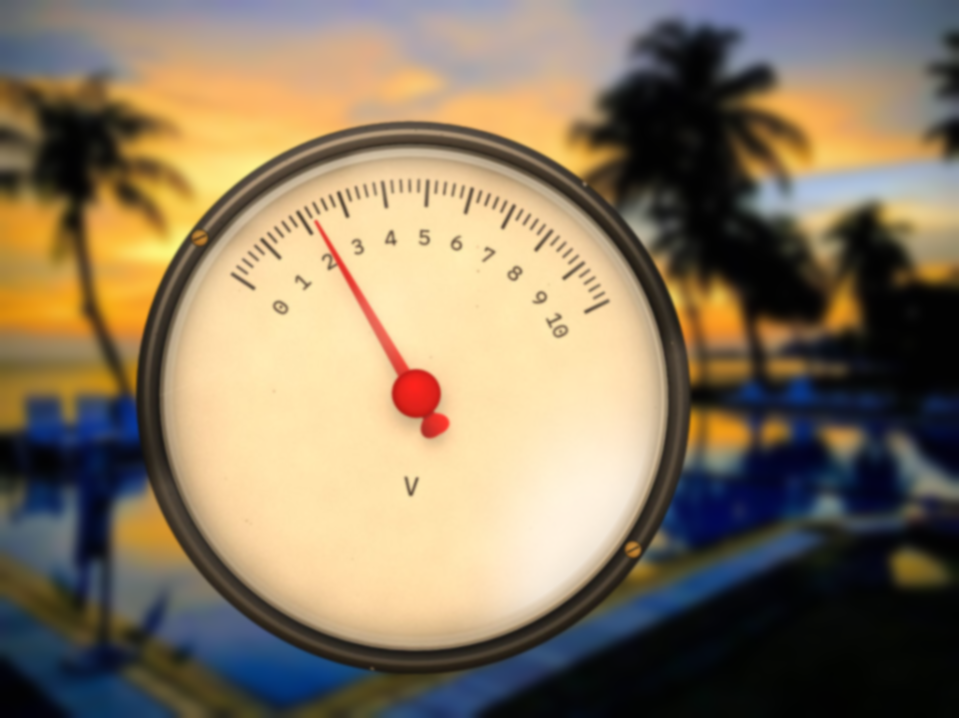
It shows 2.2 V
